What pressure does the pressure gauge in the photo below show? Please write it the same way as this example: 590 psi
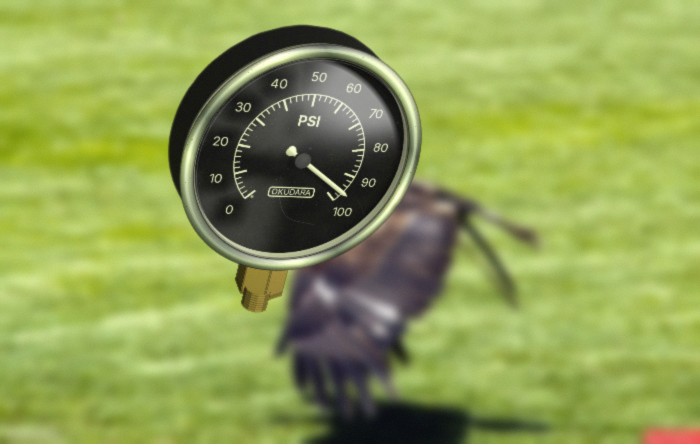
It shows 96 psi
